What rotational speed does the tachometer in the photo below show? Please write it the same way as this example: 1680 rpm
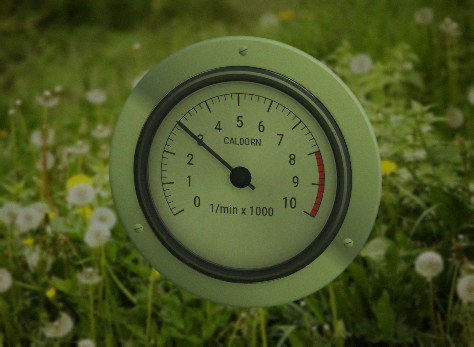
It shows 3000 rpm
